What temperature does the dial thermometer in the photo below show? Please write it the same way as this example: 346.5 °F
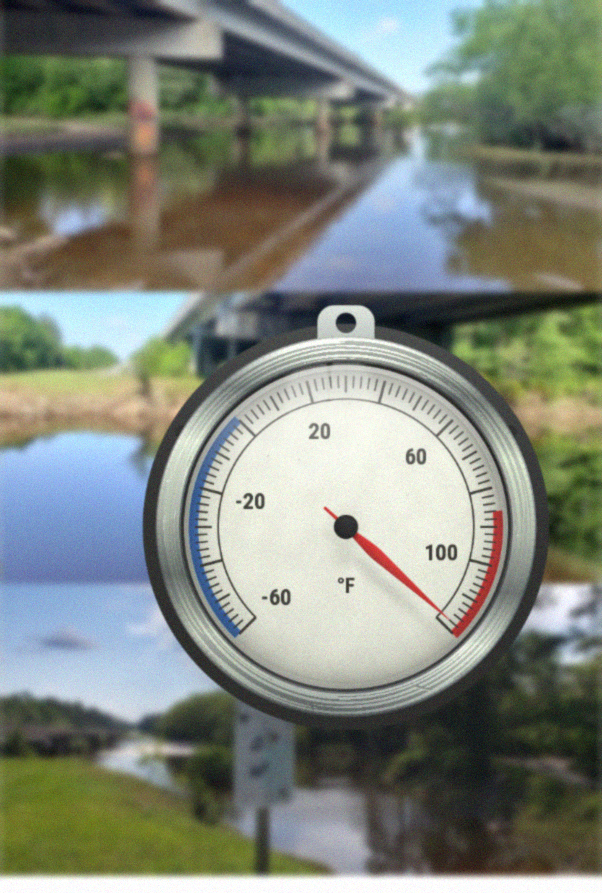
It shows 118 °F
